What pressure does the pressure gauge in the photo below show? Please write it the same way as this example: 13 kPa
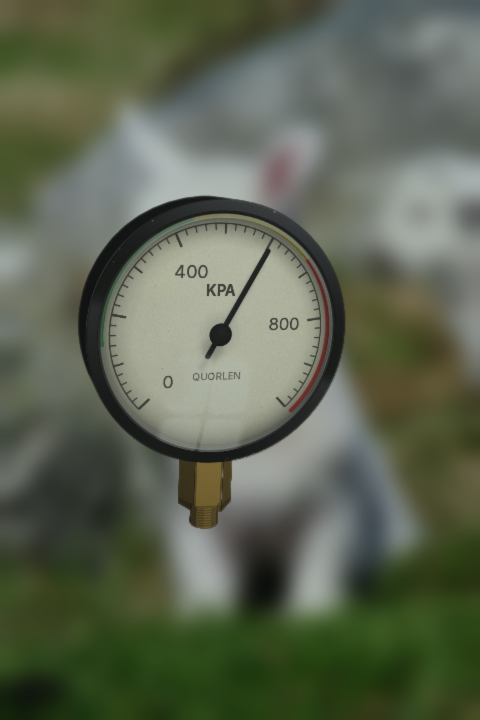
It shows 600 kPa
